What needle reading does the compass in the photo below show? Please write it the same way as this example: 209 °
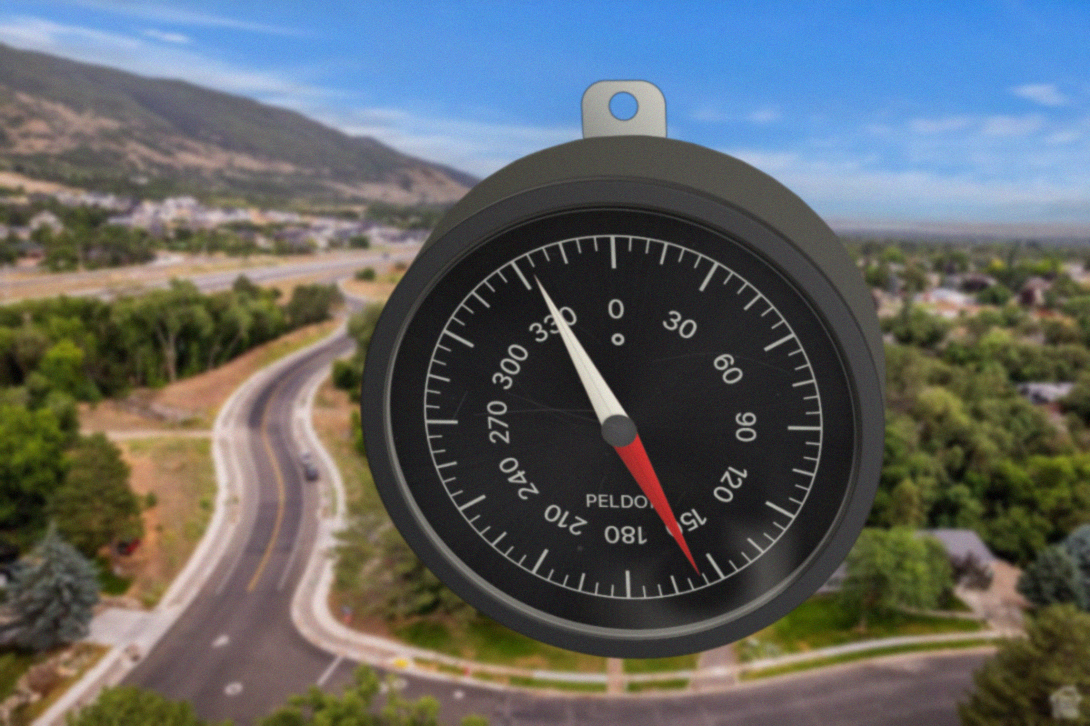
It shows 155 °
